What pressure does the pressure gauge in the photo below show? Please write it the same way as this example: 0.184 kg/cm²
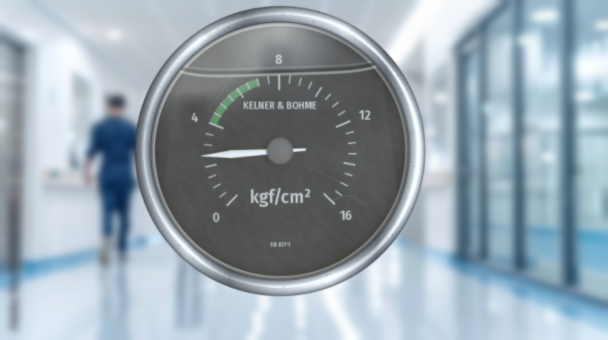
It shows 2.5 kg/cm²
